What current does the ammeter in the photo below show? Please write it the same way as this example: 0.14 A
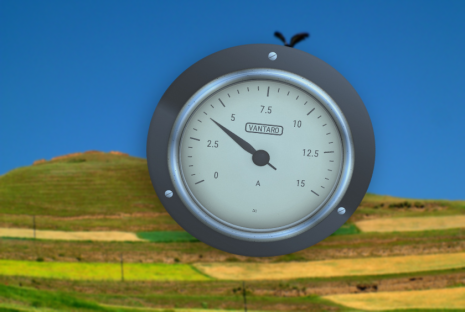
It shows 4 A
